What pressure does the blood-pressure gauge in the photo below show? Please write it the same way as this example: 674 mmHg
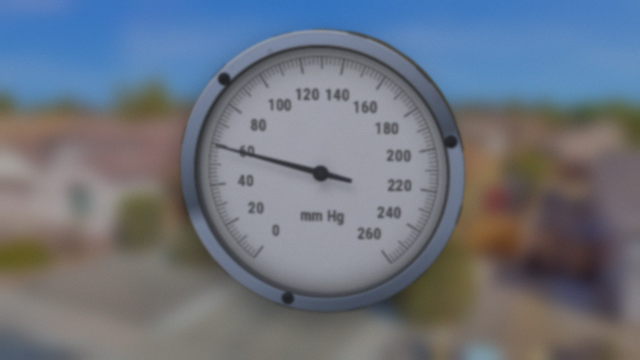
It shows 60 mmHg
